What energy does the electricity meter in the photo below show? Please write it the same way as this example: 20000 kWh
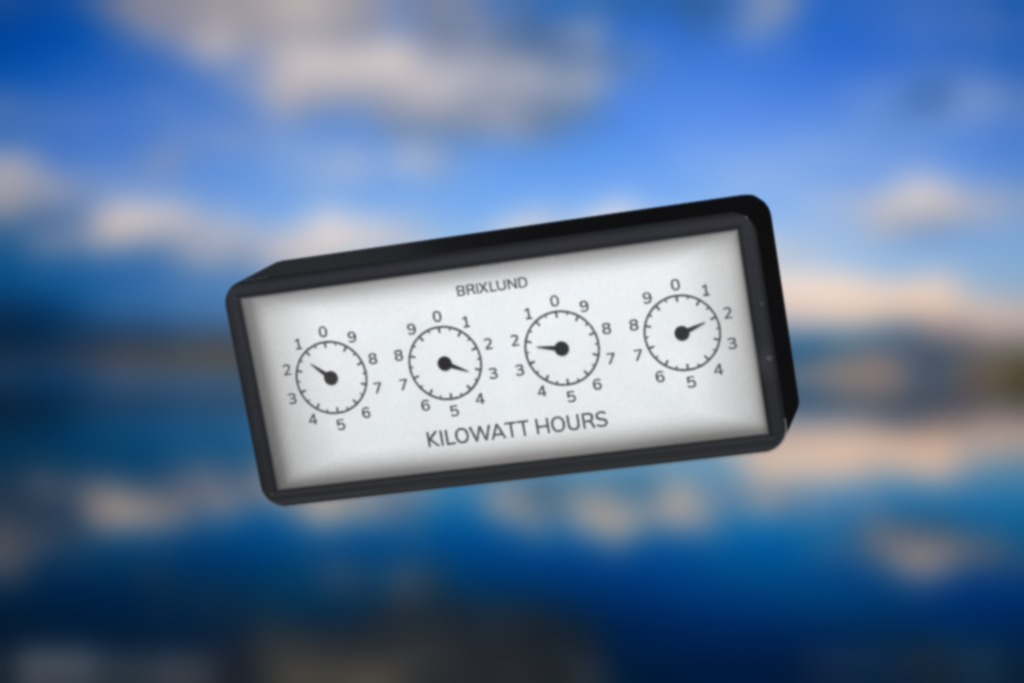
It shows 1322 kWh
